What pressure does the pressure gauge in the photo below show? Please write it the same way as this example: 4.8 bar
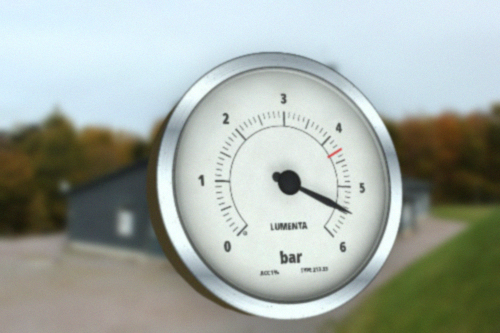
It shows 5.5 bar
